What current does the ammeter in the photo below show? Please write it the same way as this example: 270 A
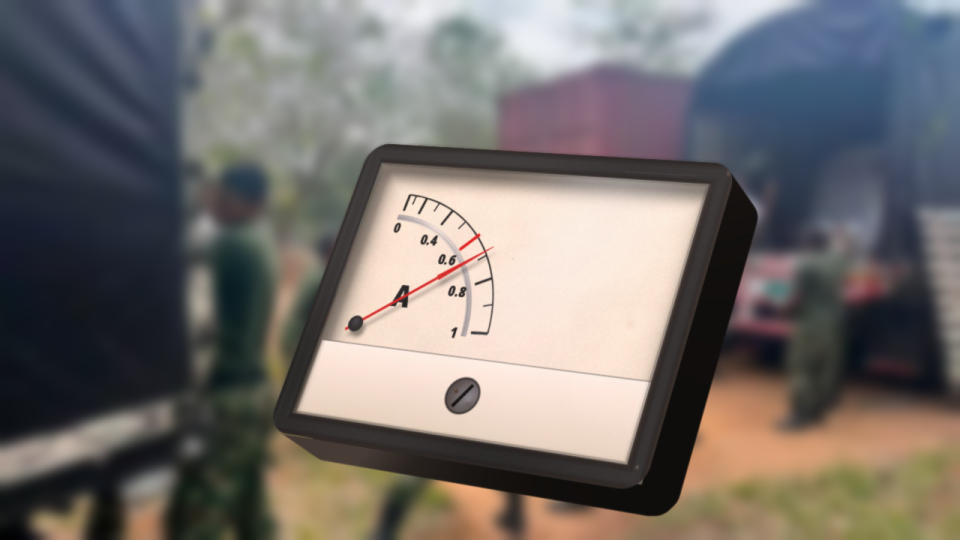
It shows 0.7 A
